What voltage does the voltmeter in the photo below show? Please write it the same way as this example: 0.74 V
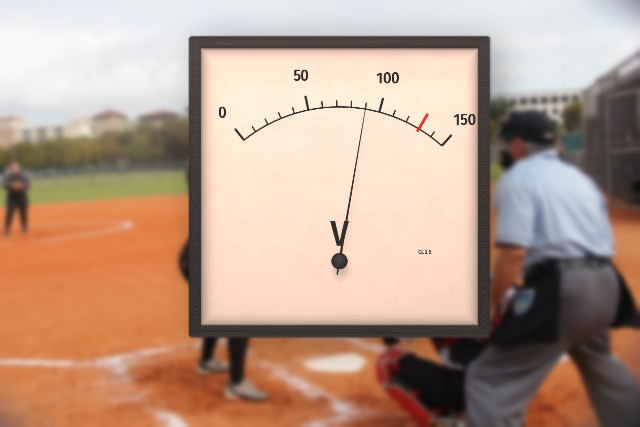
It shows 90 V
